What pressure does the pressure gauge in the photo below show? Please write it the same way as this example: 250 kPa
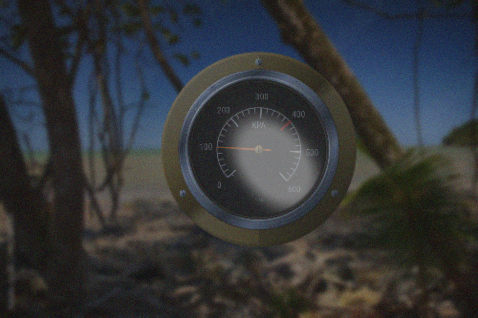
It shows 100 kPa
